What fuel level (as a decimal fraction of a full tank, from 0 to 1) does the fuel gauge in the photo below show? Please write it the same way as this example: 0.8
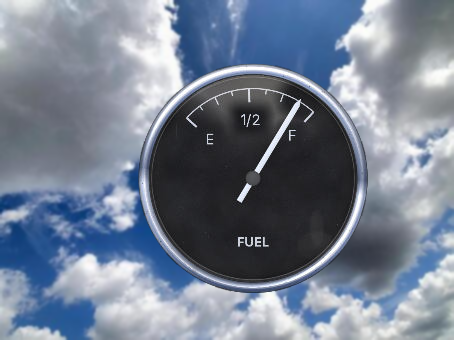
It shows 0.875
